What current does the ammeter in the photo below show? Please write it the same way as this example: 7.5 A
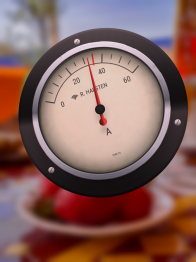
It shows 32.5 A
